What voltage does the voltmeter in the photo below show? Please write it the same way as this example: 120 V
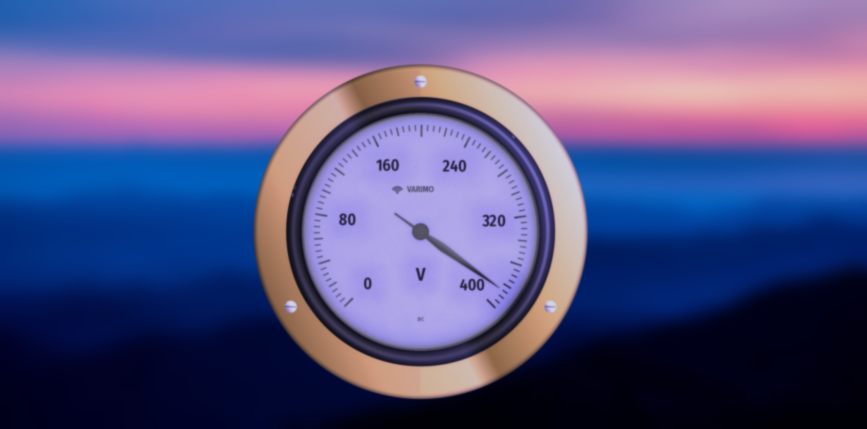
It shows 385 V
